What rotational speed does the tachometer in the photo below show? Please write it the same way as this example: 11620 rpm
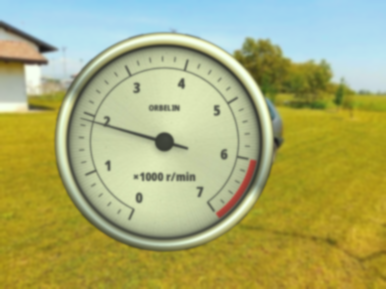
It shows 1900 rpm
